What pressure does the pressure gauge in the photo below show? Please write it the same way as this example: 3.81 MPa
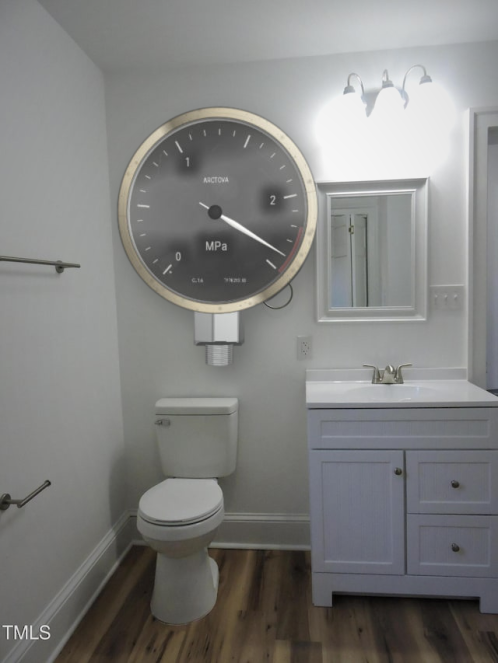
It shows 2.4 MPa
